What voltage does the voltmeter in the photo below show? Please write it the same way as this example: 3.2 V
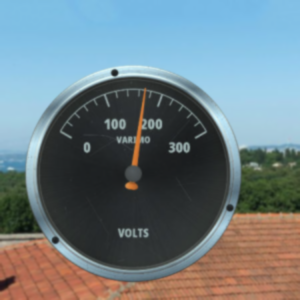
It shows 170 V
